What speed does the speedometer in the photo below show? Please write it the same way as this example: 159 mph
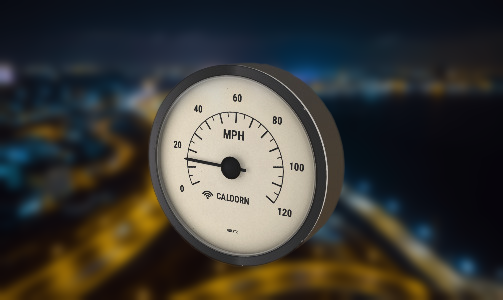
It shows 15 mph
